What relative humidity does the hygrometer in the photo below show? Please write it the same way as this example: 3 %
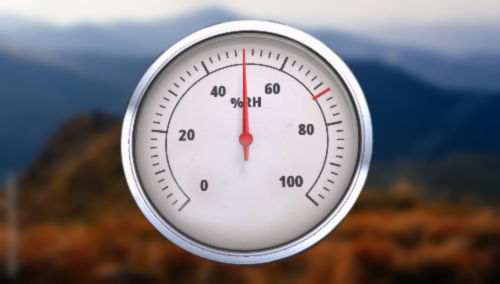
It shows 50 %
